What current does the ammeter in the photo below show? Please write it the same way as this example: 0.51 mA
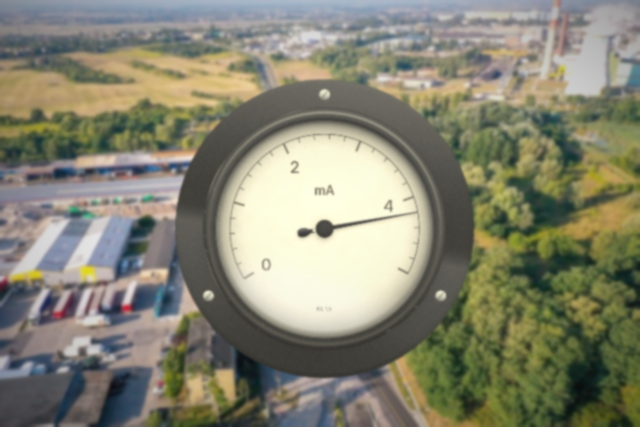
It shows 4.2 mA
